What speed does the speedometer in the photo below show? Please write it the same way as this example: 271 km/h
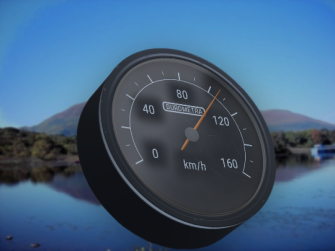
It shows 105 km/h
